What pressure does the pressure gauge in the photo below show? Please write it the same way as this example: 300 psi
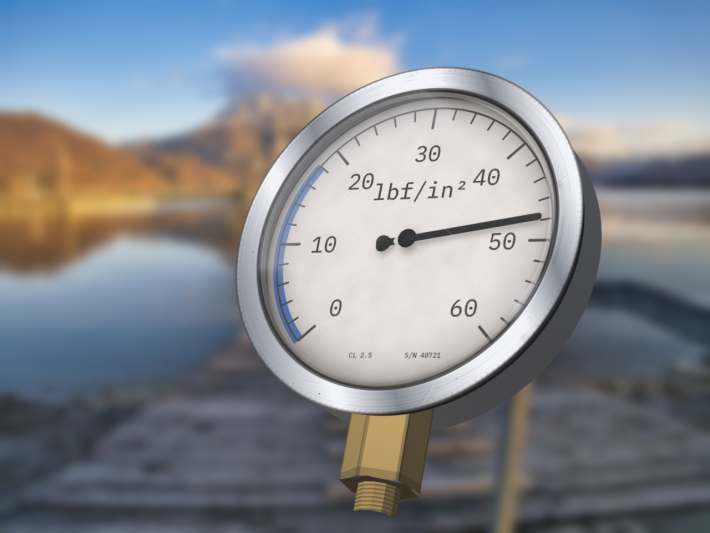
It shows 48 psi
